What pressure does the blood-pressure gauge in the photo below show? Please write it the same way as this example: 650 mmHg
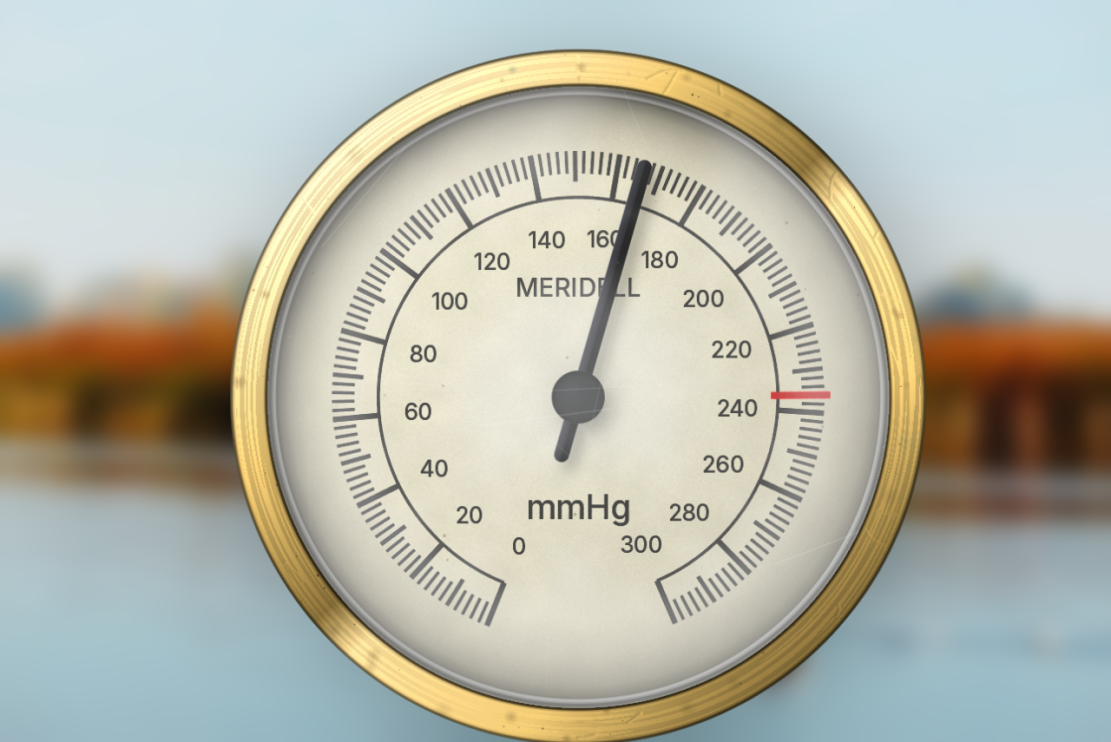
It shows 166 mmHg
